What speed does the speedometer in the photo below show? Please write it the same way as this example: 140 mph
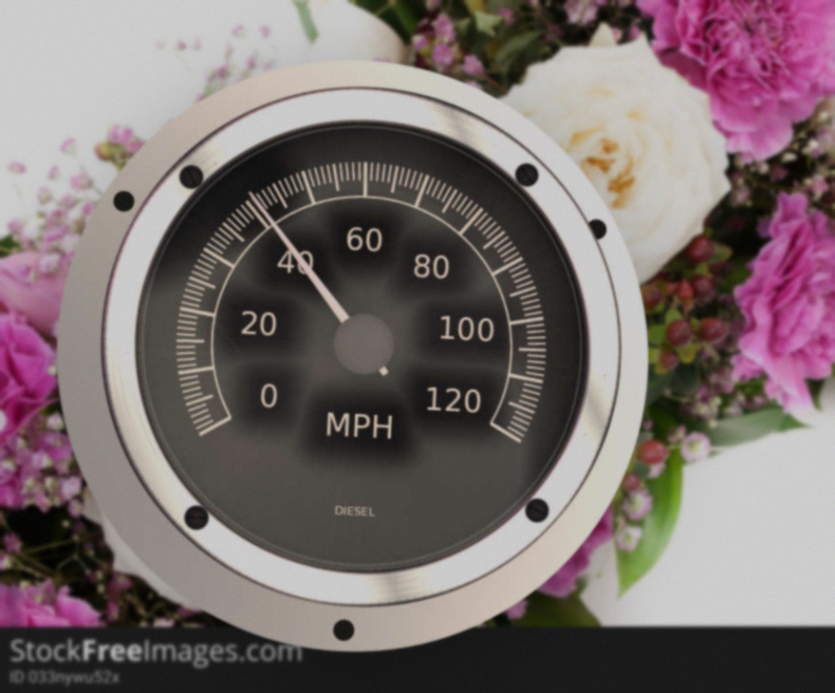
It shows 41 mph
